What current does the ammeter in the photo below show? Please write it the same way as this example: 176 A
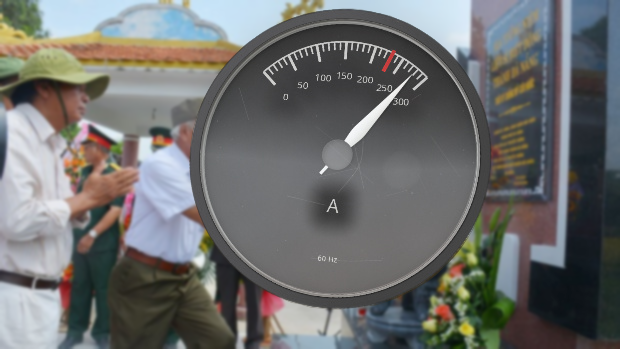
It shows 280 A
